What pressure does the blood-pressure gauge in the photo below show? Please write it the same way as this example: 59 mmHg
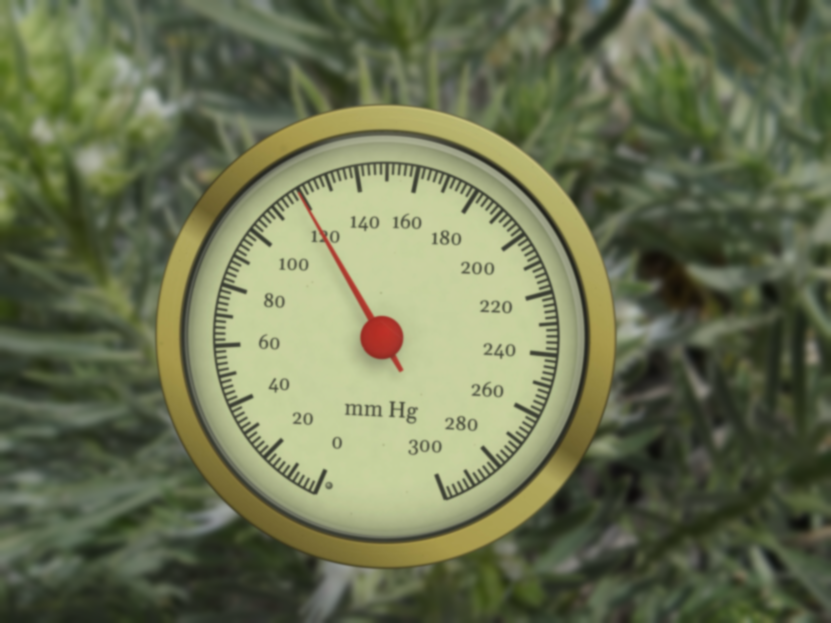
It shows 120 mmHg
